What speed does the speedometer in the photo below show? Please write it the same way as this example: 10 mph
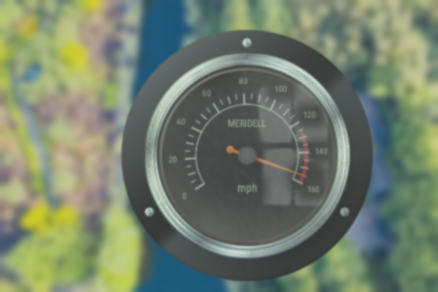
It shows 155 mph
